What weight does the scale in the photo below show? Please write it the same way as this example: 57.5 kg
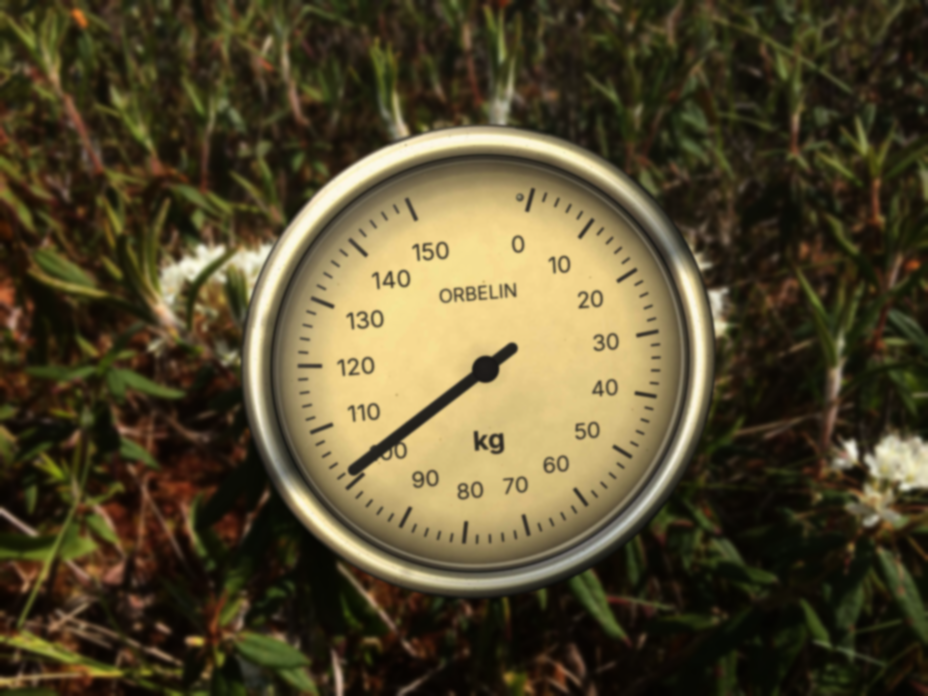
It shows 102 kg
